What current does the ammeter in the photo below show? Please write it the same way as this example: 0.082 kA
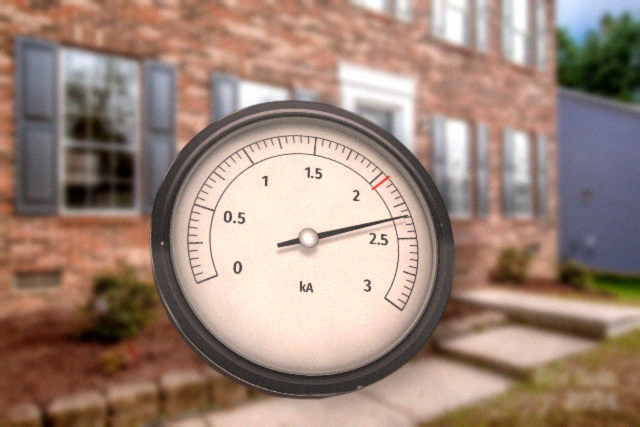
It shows 2.35 kA
